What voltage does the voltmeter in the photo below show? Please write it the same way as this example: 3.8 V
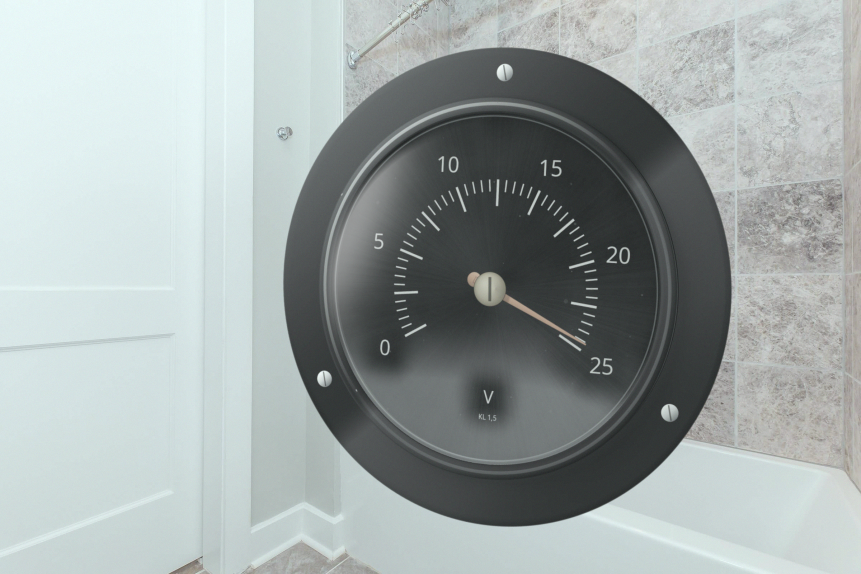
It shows 24.5 V
